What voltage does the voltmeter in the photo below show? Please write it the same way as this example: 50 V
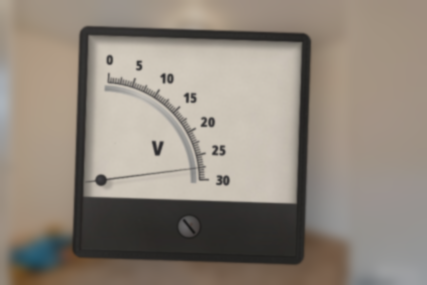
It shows 27.5 V
